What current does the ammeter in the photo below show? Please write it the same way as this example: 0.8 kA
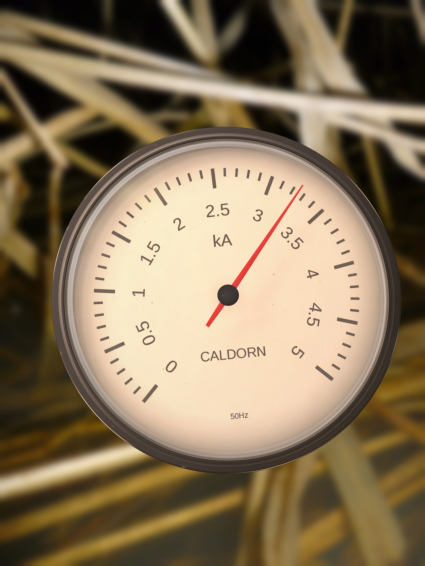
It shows 3.25 kA
